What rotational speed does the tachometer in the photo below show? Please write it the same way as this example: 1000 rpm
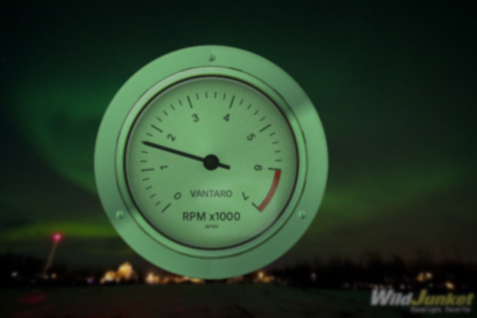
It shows 1600 rpm
